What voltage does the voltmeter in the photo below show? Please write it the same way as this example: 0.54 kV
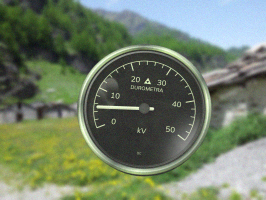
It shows 5 kV
